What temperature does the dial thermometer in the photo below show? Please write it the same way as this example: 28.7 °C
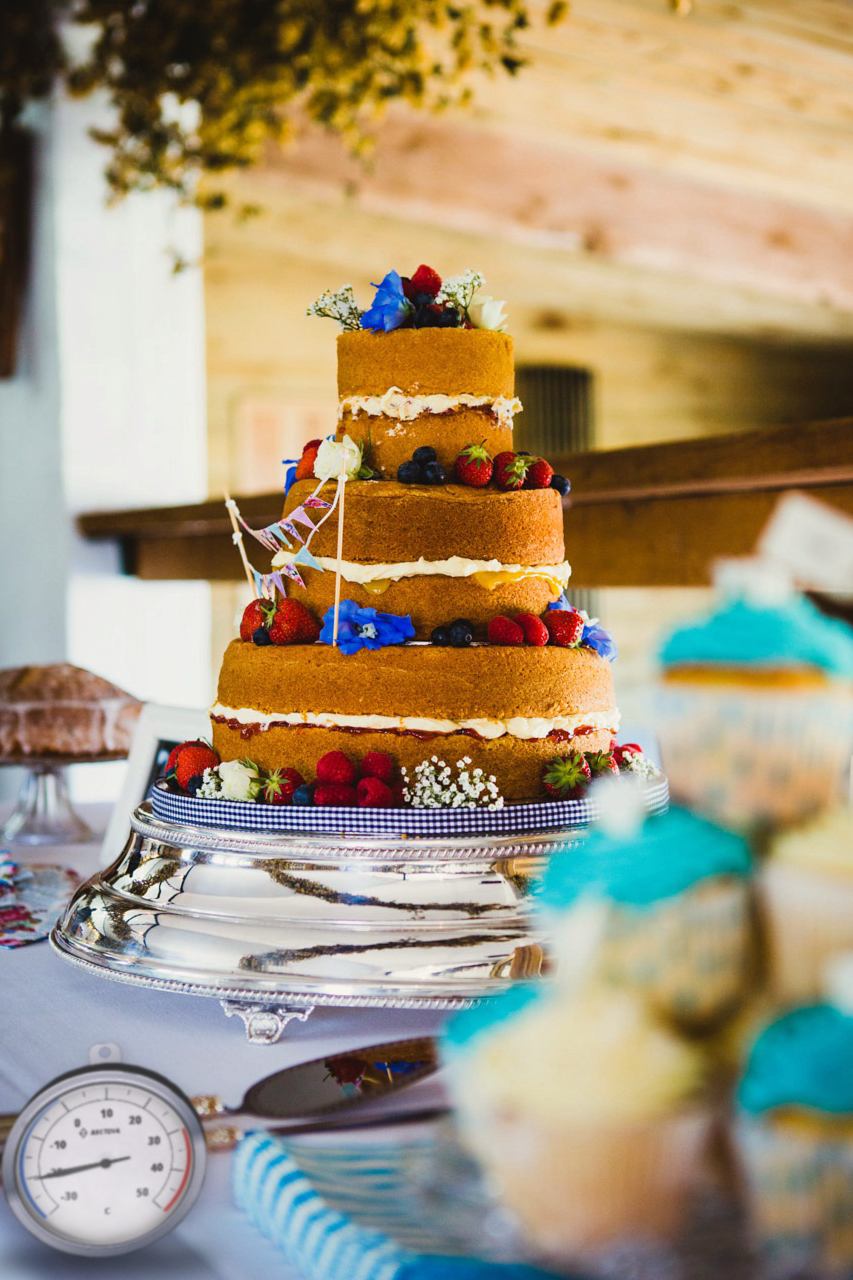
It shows -20 °C
